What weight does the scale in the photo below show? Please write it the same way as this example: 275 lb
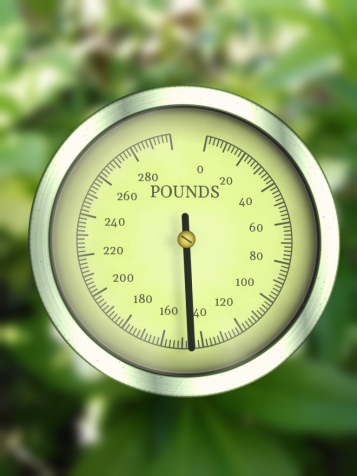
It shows 146 lb
